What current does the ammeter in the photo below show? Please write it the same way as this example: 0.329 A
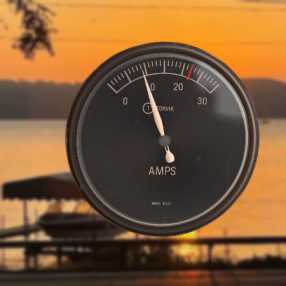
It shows 9 A
